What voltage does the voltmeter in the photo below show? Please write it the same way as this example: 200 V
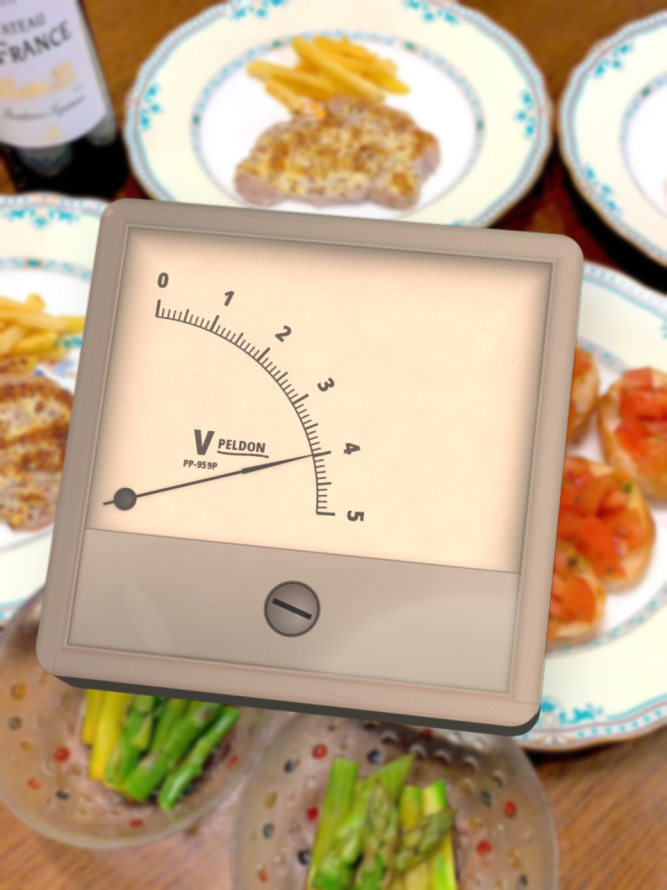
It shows 4 V
